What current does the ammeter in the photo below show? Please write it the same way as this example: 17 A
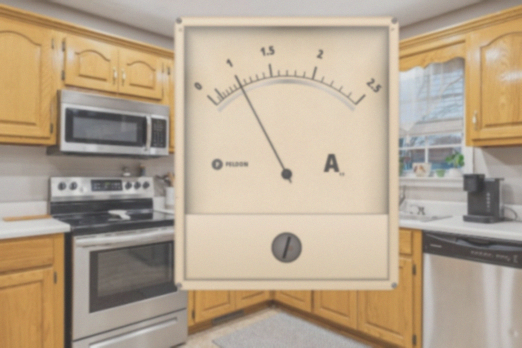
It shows 1 A
